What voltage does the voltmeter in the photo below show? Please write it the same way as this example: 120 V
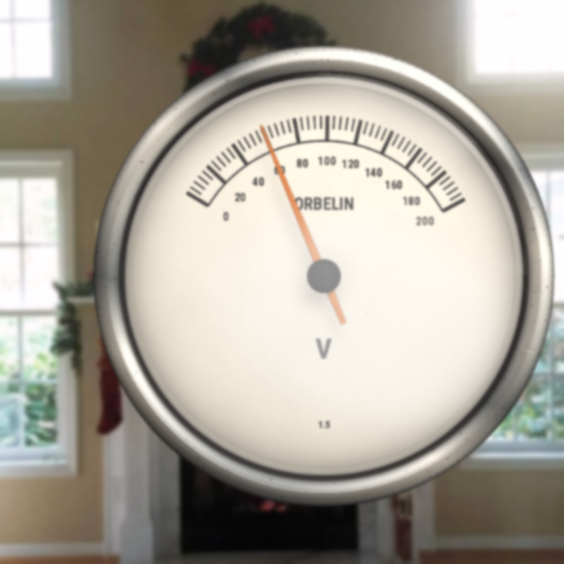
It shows 60 V
